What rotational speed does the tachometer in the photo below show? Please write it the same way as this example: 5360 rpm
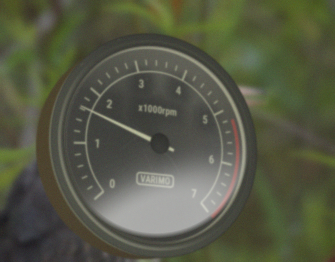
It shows 1600 rpm
